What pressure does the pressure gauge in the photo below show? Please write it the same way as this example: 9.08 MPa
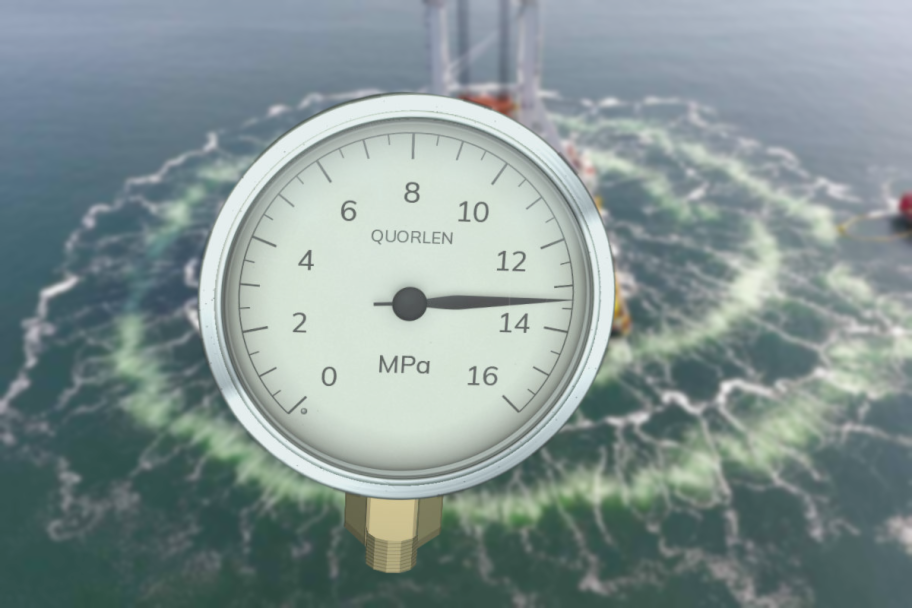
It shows 13.25 MPa
